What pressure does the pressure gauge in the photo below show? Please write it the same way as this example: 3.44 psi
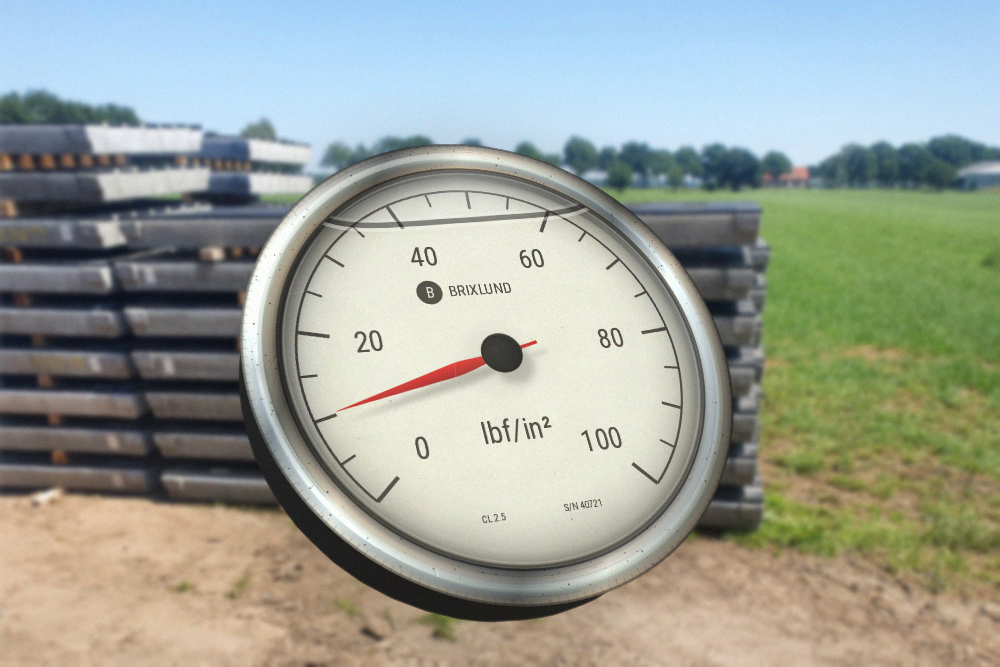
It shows 10 psi
